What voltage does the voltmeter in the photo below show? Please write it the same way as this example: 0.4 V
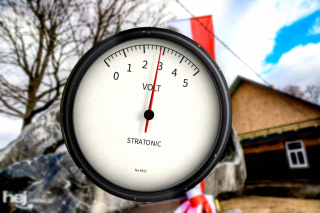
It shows 2.8 V
